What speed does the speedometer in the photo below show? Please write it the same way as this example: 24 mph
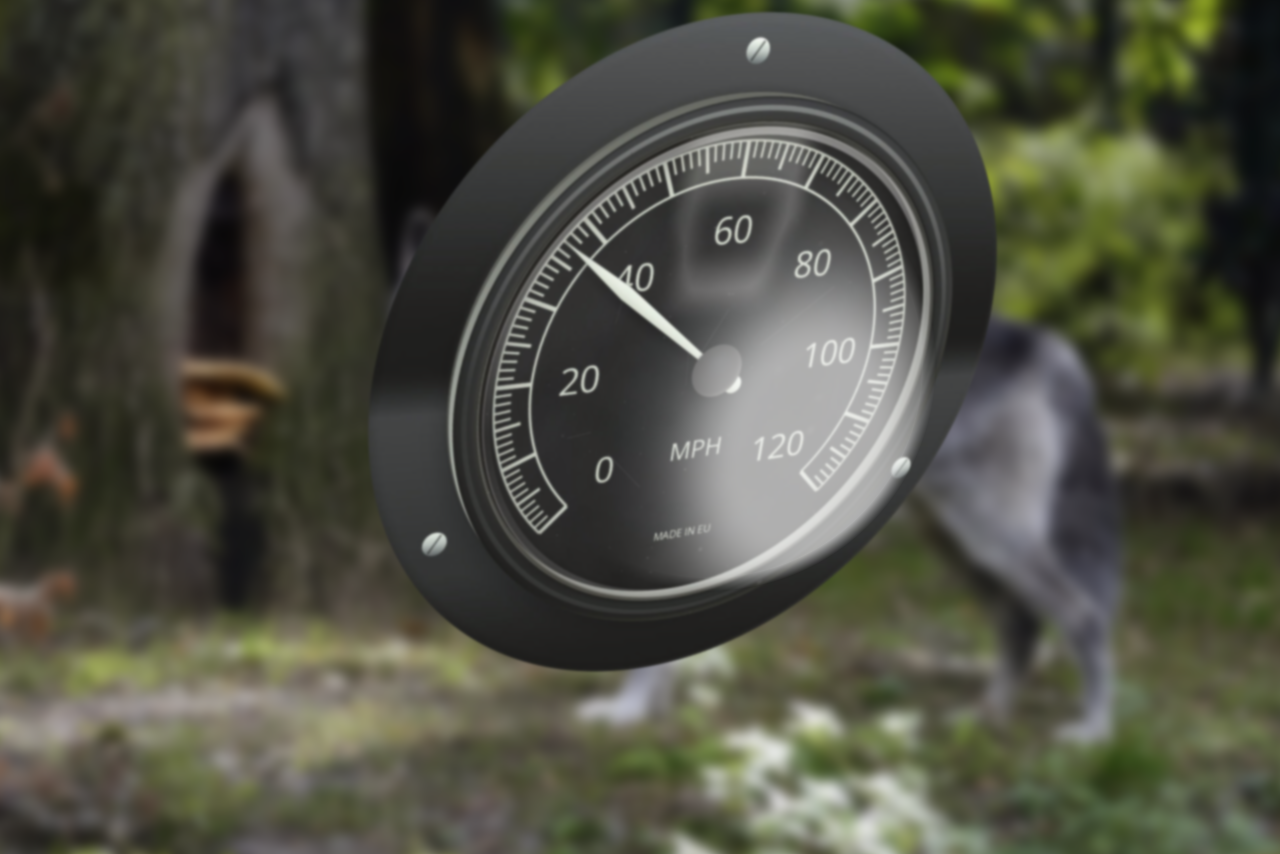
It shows 37 mph
